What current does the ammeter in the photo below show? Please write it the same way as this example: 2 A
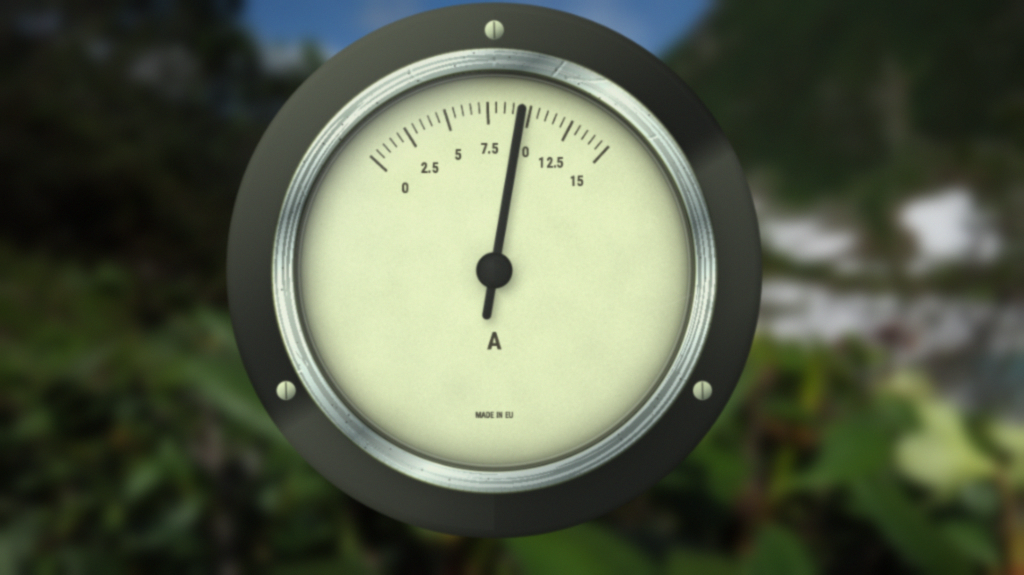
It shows 9.5 A
